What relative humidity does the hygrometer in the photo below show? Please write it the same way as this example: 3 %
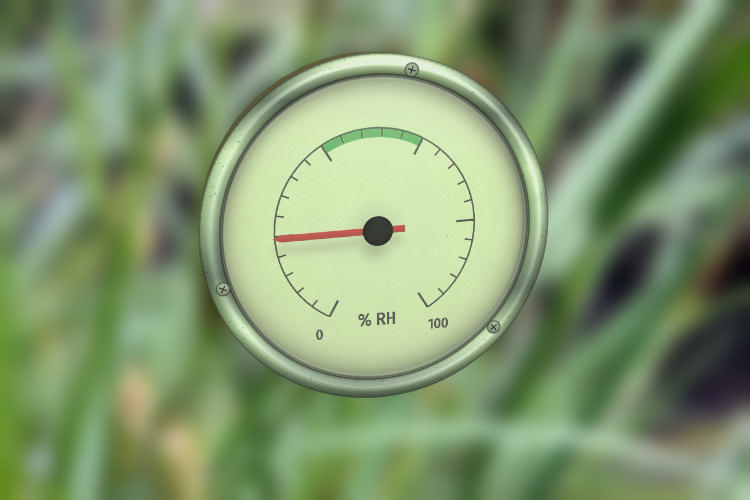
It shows 20 %
